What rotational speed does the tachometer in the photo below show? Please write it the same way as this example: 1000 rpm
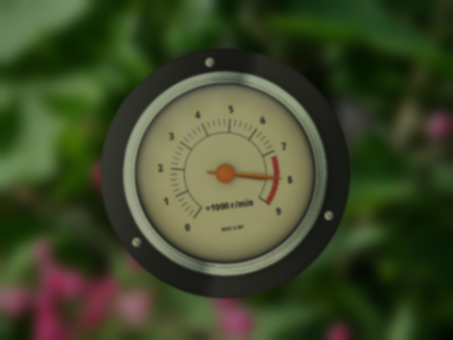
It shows 8000 rpm
